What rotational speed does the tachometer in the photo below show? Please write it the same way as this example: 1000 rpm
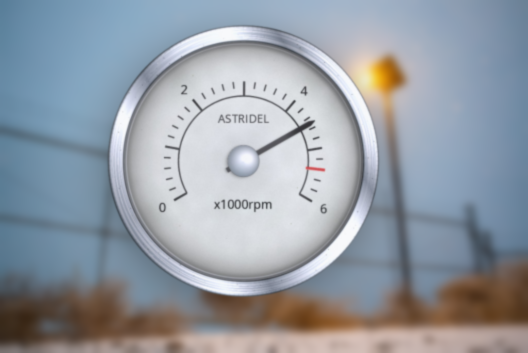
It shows 4500 rpm
